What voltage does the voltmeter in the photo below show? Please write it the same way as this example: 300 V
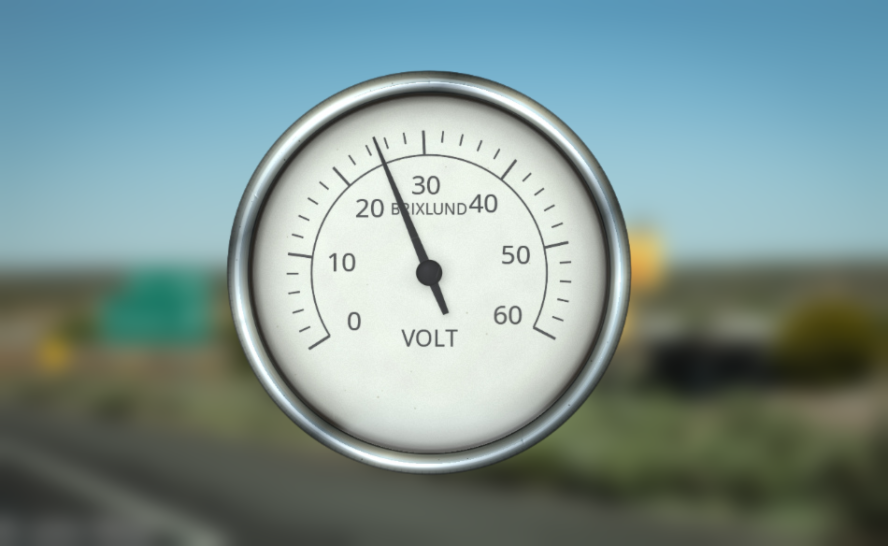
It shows 25 V
